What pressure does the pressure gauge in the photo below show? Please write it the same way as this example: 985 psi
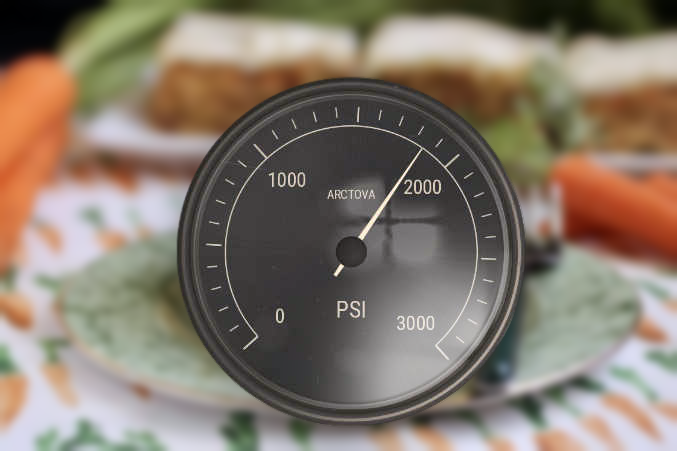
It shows 1850 psi
